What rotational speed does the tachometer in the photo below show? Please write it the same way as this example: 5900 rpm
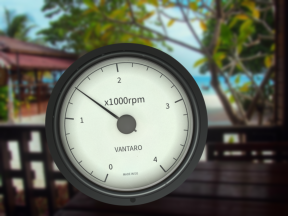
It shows 1400 rpm
